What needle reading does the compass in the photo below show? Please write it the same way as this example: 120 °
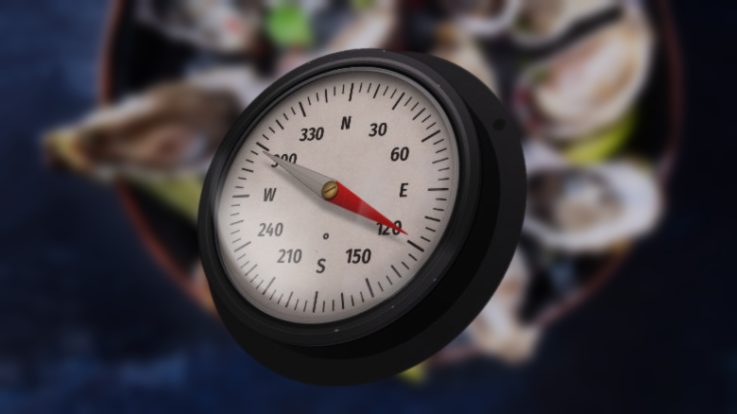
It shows 117.5 °
